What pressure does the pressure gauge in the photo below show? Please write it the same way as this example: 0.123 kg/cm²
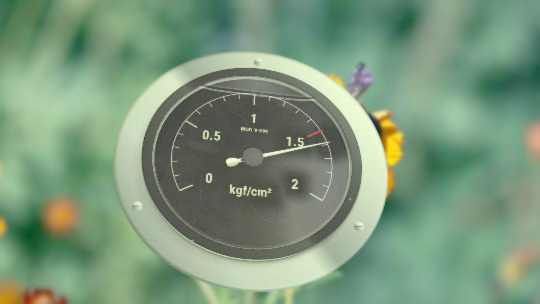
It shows 1.6 kg/cm²
